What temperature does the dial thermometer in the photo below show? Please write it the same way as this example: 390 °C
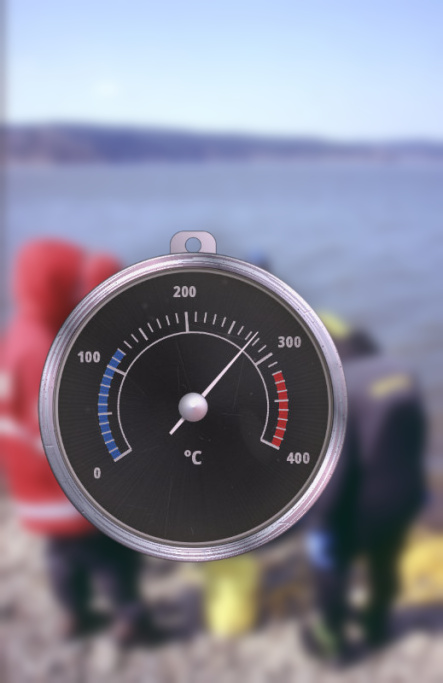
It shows 275 °C
